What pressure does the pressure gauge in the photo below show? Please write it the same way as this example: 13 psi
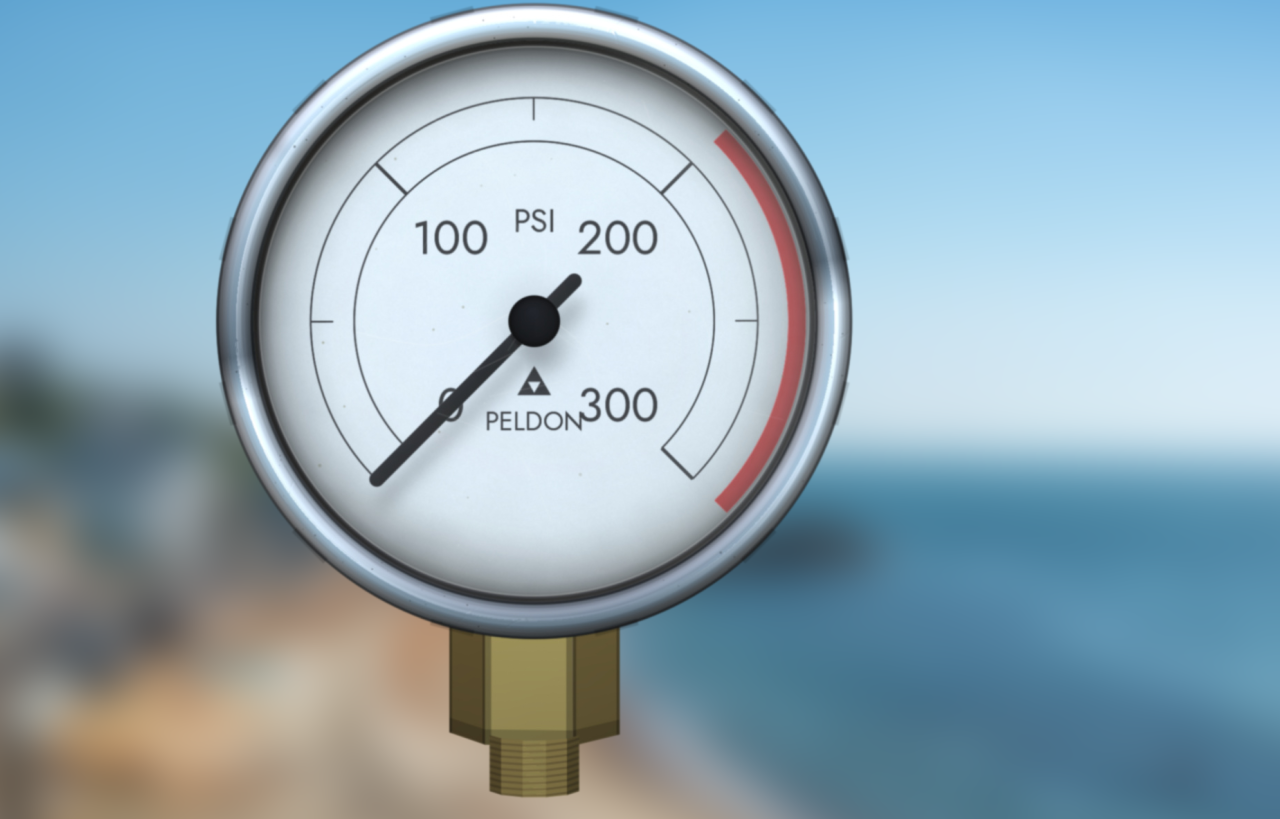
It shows 0 psi
